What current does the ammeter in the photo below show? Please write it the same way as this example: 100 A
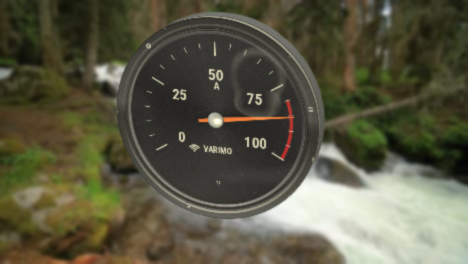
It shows 85 A
